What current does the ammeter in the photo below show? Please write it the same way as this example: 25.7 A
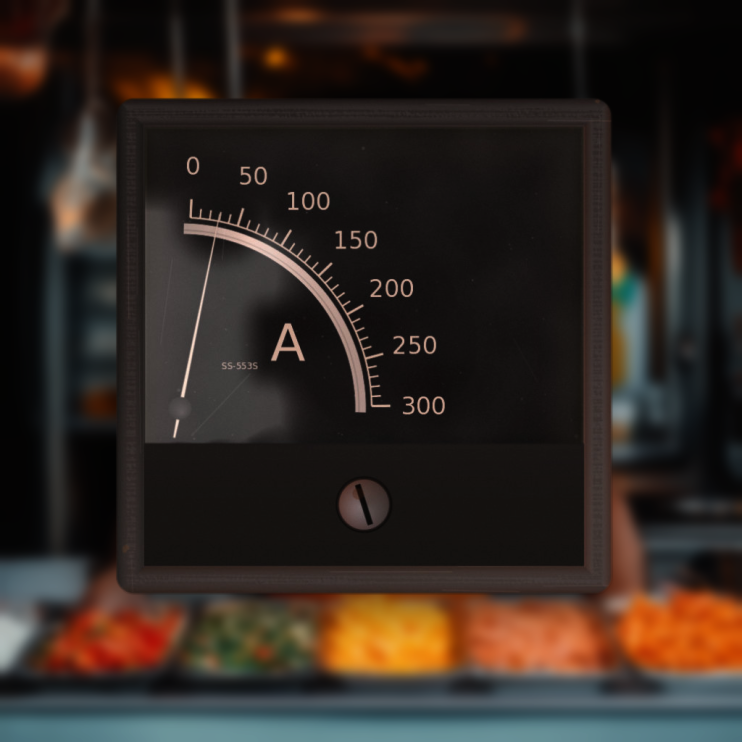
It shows 30 A
